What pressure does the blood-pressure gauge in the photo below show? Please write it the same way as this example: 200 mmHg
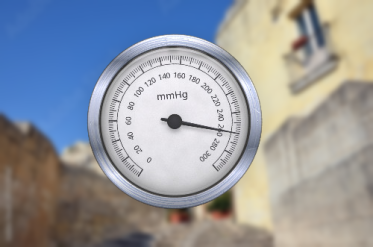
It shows 260 mmHg
